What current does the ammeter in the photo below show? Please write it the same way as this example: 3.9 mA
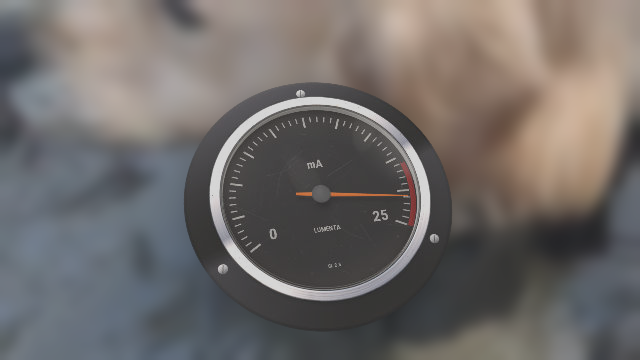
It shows 23 mA
